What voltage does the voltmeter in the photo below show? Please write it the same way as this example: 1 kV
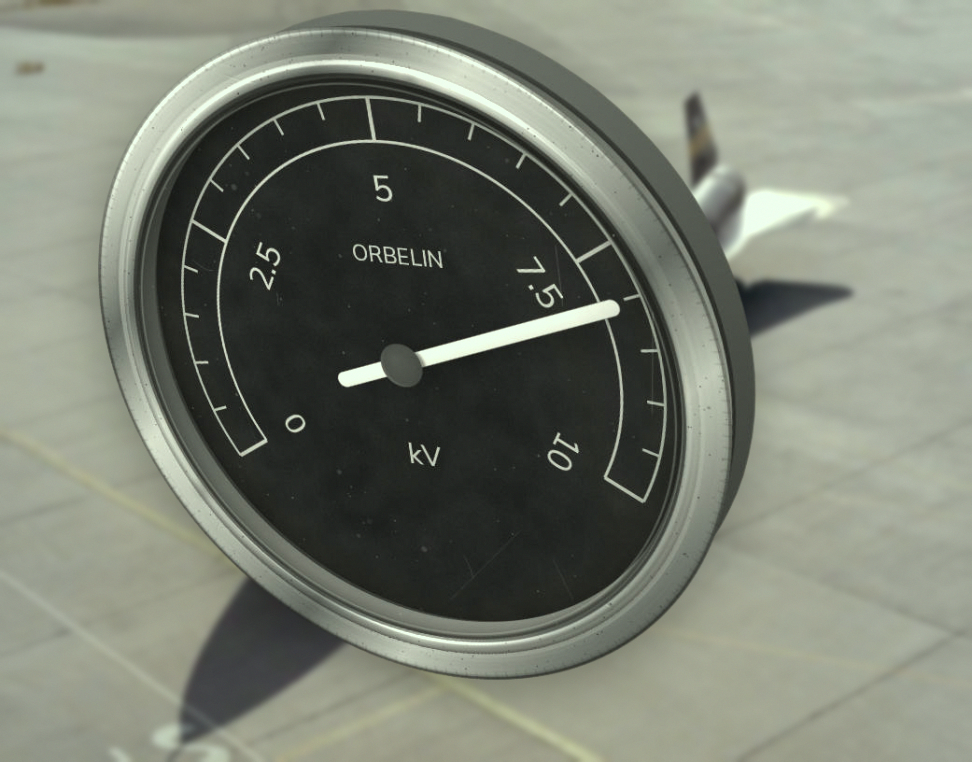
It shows 8 kV
